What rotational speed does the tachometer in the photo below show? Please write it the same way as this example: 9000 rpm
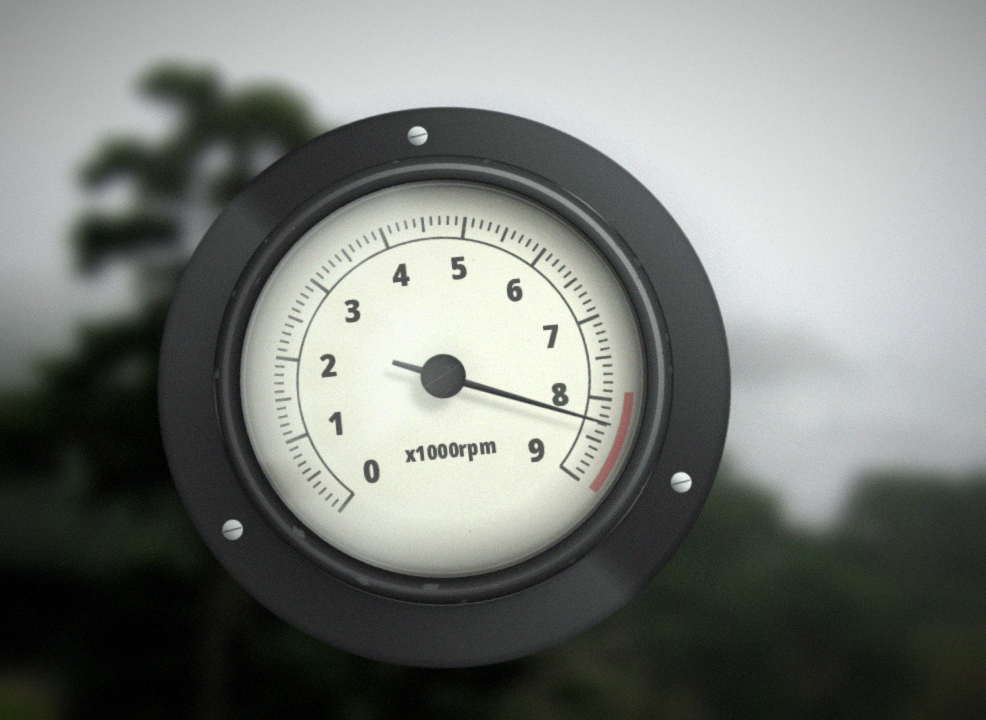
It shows 8300 rpm
